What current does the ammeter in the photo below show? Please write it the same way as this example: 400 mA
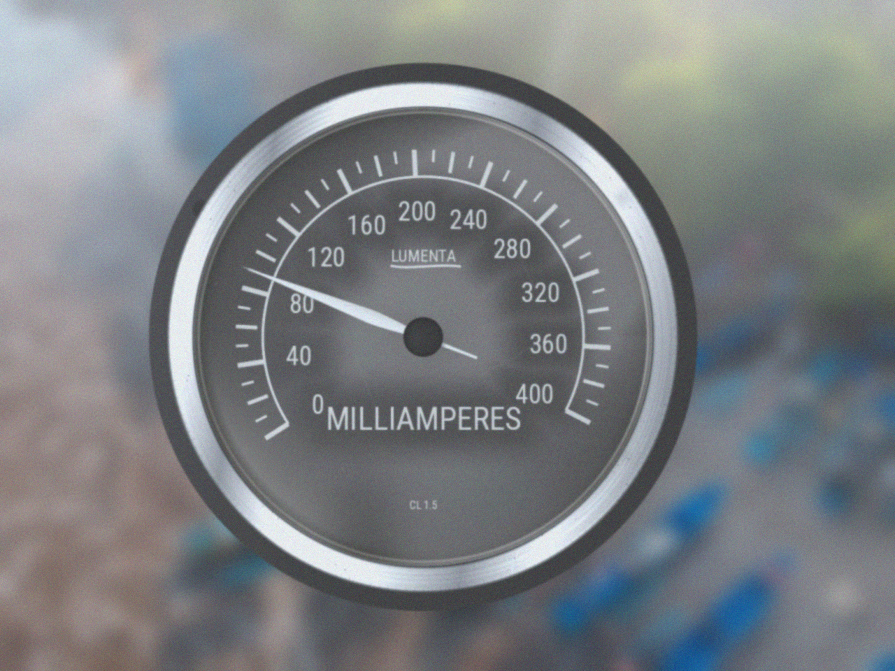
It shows 90 mA
